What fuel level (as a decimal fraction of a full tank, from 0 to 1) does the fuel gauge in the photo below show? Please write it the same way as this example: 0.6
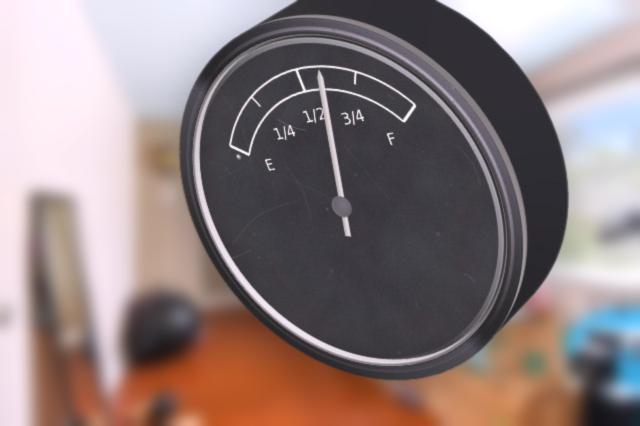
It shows 0.625
